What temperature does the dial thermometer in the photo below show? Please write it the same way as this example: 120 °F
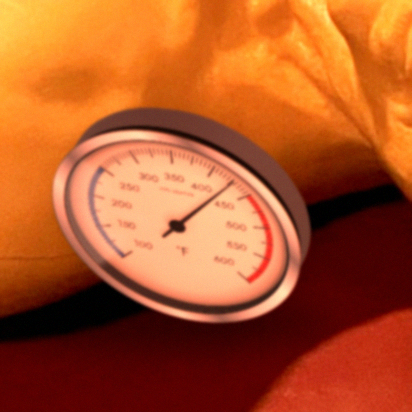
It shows 425 °F
